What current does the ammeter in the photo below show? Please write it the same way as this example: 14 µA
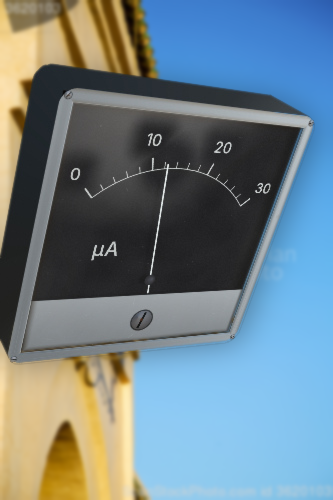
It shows 12 µA
